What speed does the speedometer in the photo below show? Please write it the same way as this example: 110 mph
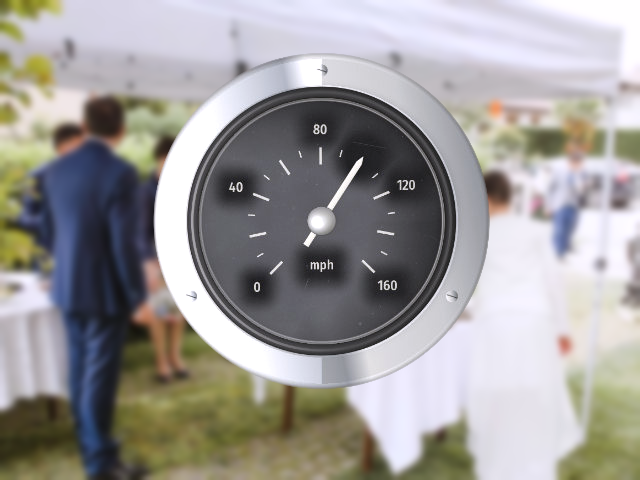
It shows 100 mph
